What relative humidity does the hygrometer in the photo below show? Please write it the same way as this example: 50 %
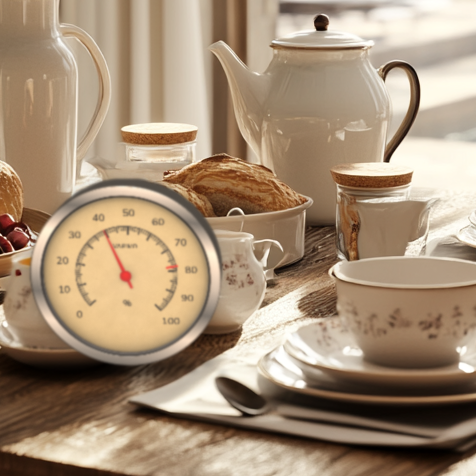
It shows 40 %
